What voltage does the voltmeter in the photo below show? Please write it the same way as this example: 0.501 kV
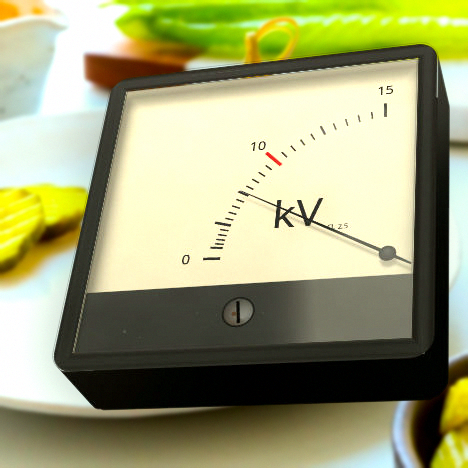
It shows 7.5 kV
